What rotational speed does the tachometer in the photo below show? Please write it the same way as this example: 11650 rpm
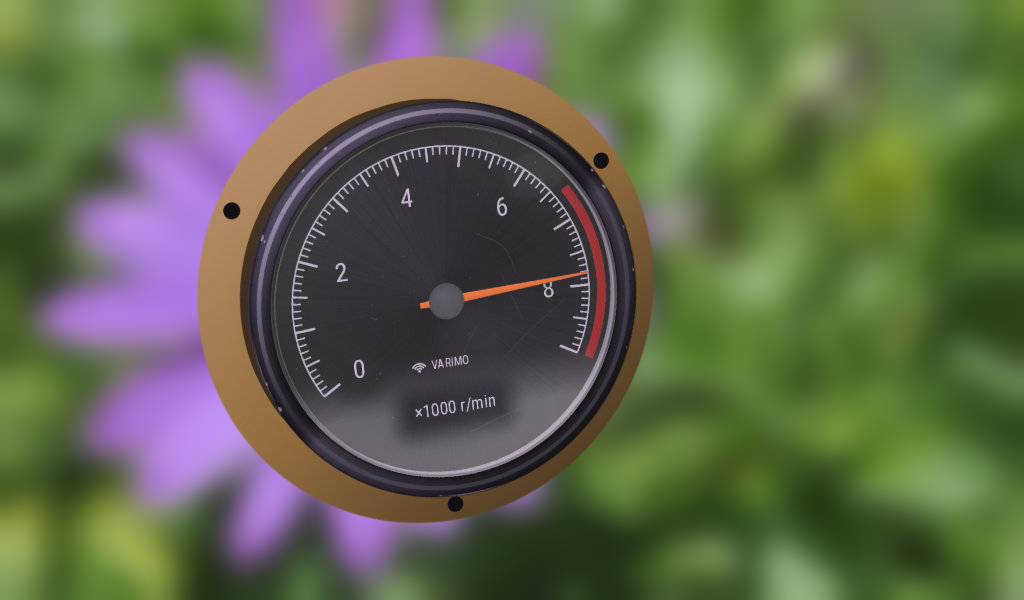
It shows 7800 rpm
